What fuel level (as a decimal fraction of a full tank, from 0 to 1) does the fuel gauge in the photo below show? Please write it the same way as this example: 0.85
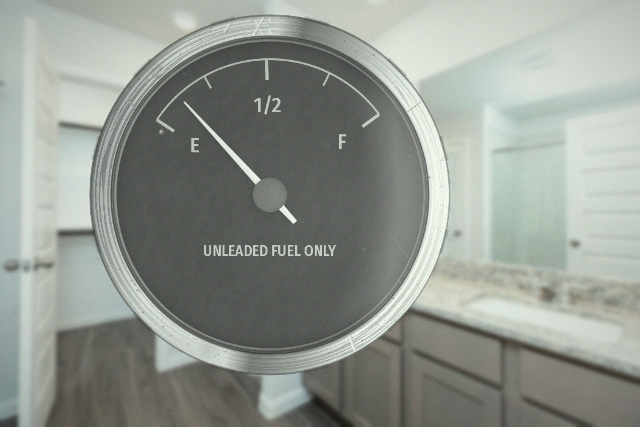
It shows 0.125
